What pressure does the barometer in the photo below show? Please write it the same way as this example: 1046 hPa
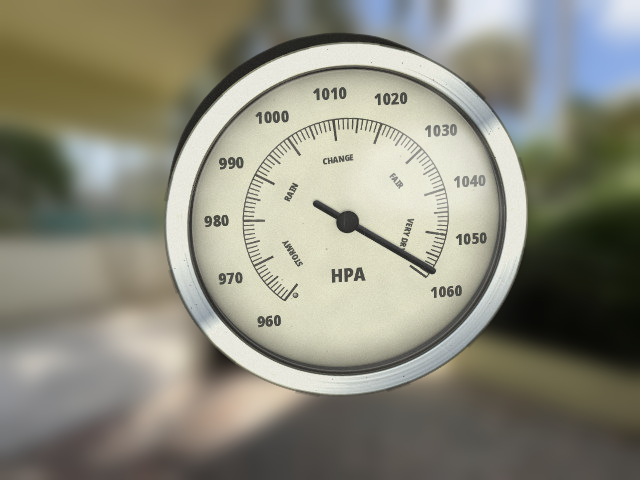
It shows 1058 hPa
